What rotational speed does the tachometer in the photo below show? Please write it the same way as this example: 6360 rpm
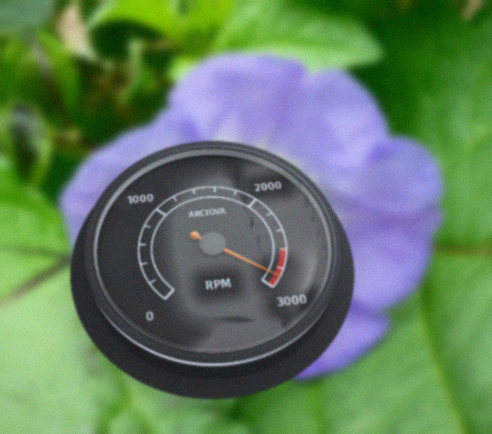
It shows 2900 rpm
